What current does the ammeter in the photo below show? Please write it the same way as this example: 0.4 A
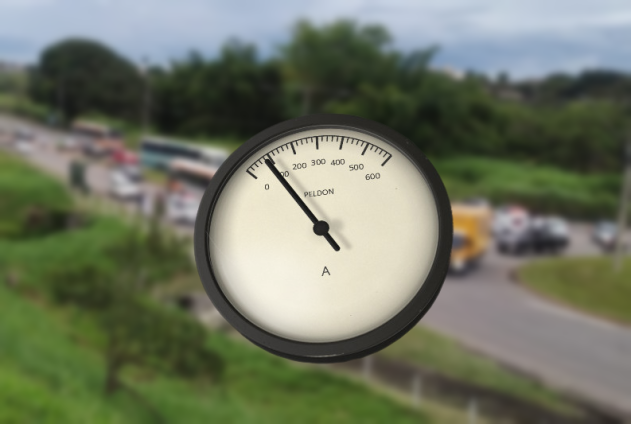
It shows 80 A
